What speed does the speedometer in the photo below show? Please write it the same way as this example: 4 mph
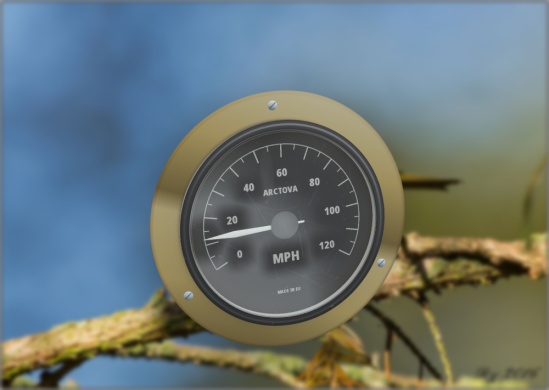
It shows 12.5 mph
